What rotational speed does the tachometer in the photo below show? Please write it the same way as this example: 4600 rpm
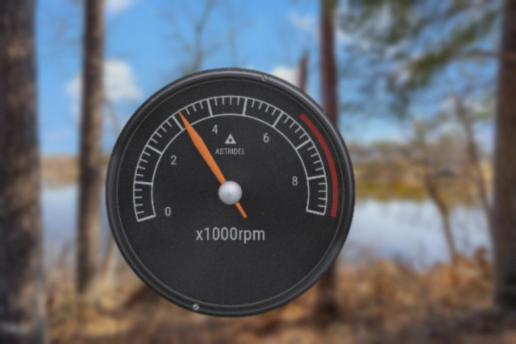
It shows 3200 rpm
